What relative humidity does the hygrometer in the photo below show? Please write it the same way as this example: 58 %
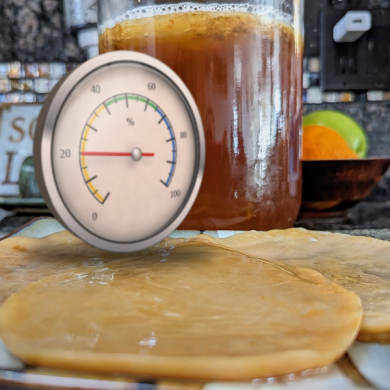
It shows 20 %
